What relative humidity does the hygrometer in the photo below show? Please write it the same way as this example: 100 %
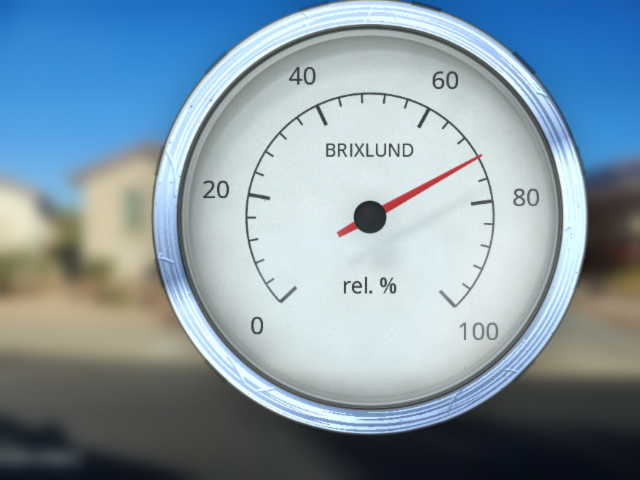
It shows 72 %
